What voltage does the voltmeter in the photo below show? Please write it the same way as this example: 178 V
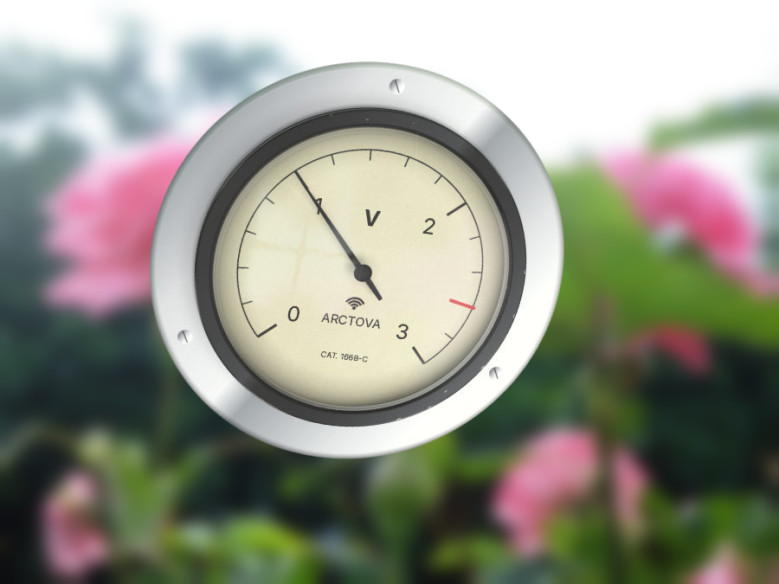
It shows 1 V
